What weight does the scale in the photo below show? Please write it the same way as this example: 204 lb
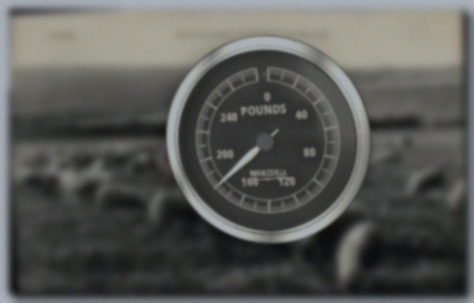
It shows 180 lb
